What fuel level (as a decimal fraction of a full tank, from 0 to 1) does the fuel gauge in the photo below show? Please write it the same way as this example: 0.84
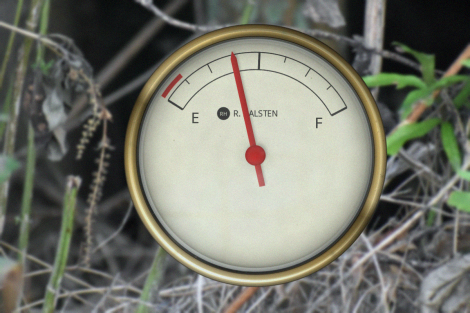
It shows 0.375
